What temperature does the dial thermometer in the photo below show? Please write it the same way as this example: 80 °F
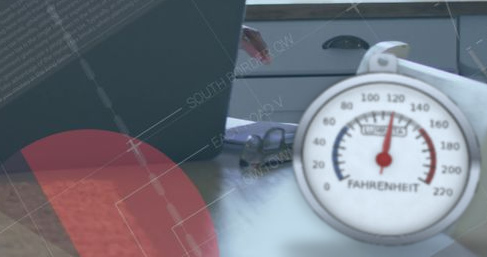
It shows 120 °F
